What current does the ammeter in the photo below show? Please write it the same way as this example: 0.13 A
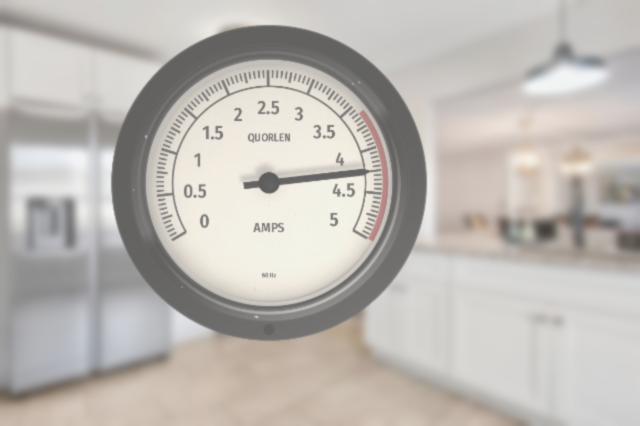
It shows 4.25 A
